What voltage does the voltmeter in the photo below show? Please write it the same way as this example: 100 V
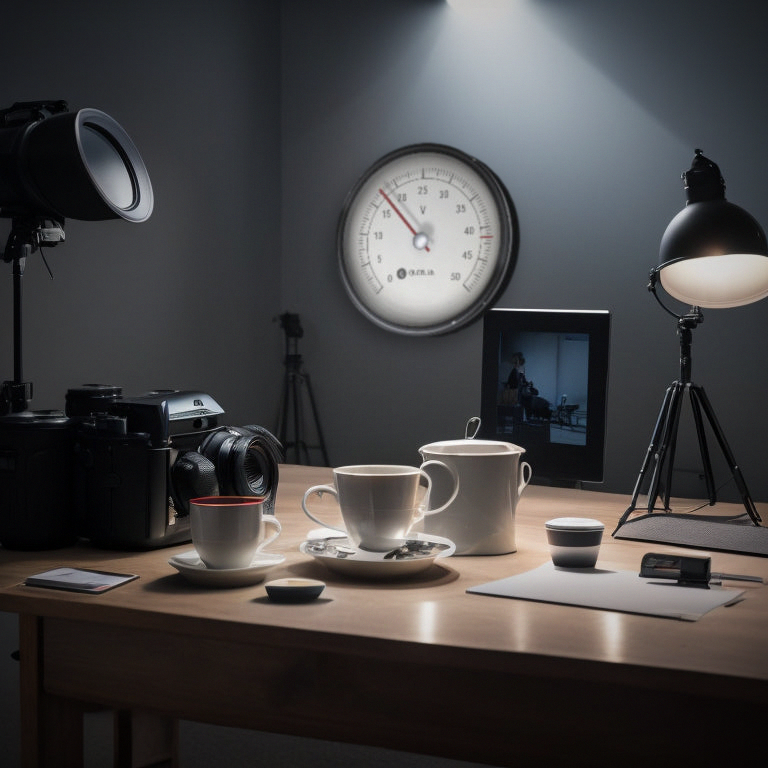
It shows 17.5 V
